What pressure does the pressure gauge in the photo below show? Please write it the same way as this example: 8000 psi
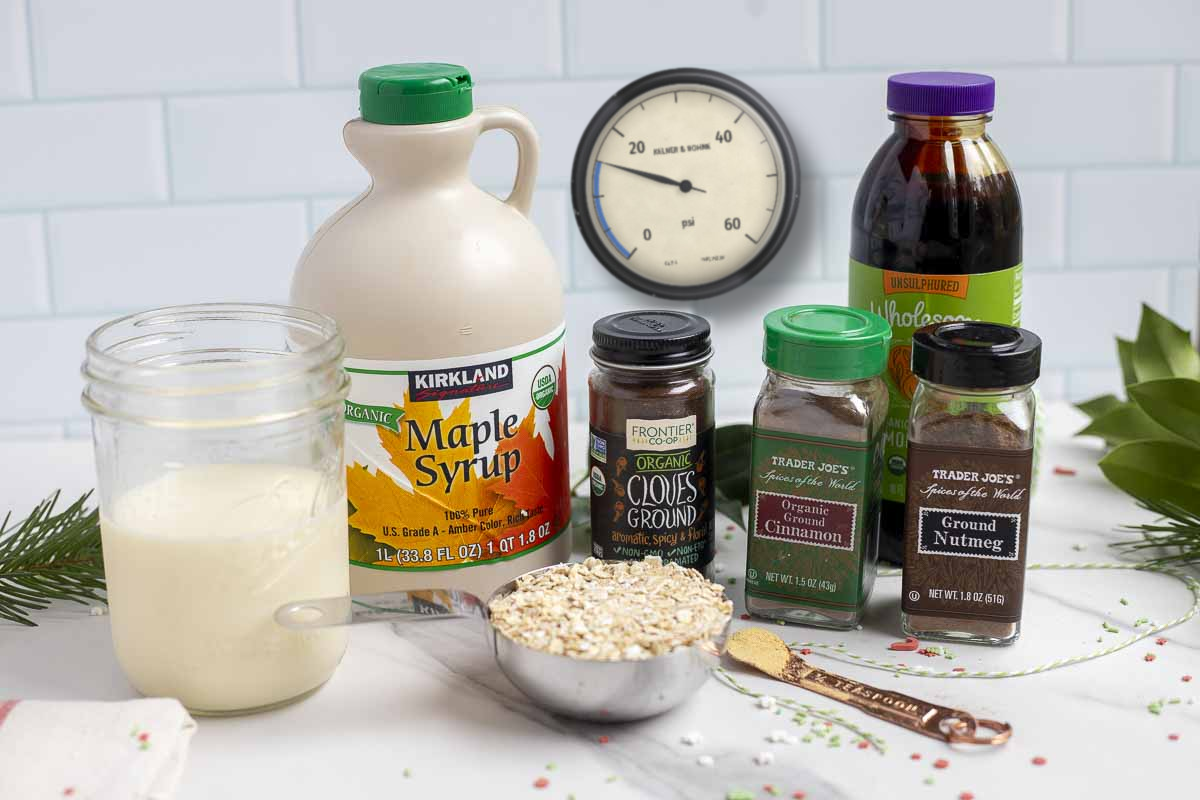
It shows 15 psi
